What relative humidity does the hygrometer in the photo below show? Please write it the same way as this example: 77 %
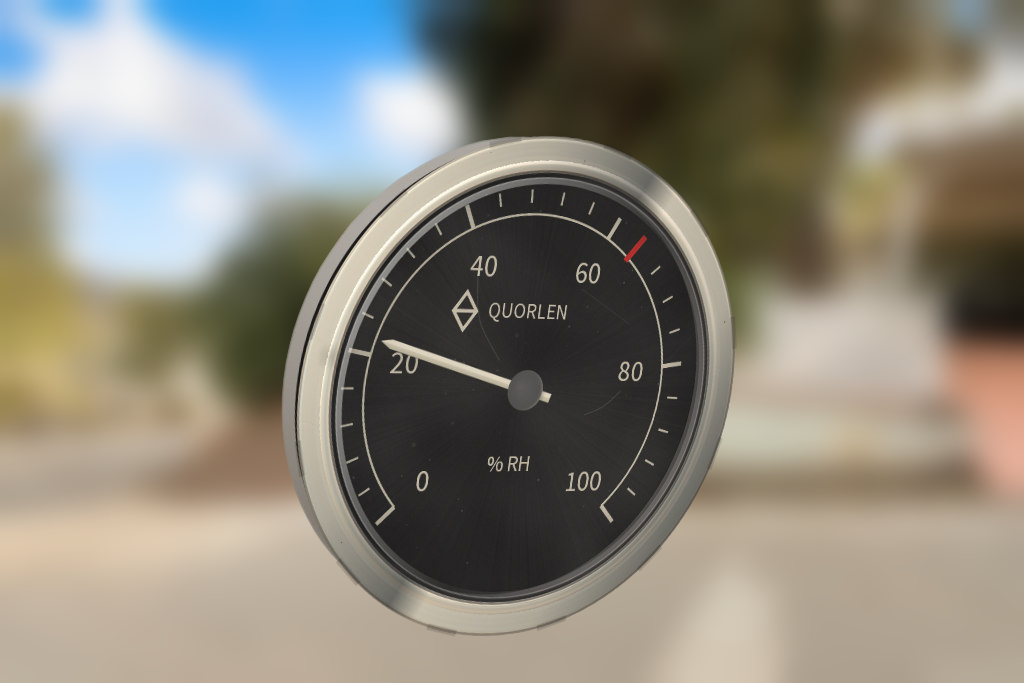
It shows 22 %
